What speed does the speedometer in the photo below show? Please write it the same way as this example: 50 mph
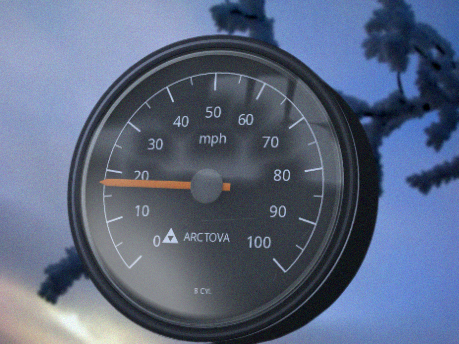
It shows 17.5 mph
